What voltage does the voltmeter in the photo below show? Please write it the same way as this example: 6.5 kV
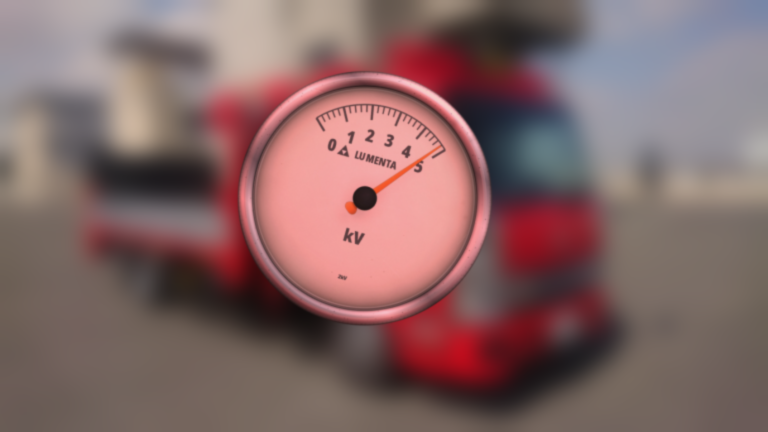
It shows 4.8 kV
